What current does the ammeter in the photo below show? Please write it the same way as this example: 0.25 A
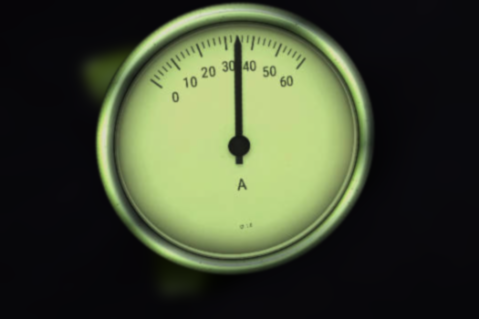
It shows 34 A
